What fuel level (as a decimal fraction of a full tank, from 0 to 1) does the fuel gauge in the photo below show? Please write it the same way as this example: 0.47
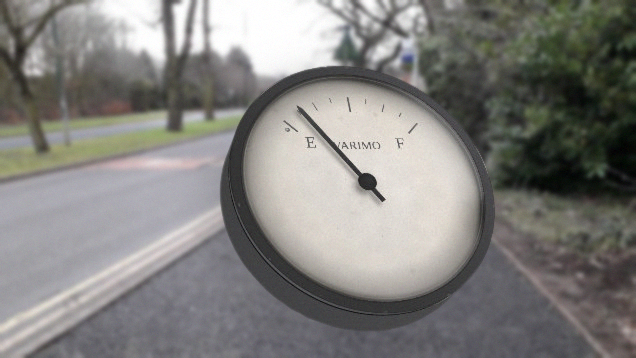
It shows 0.125
